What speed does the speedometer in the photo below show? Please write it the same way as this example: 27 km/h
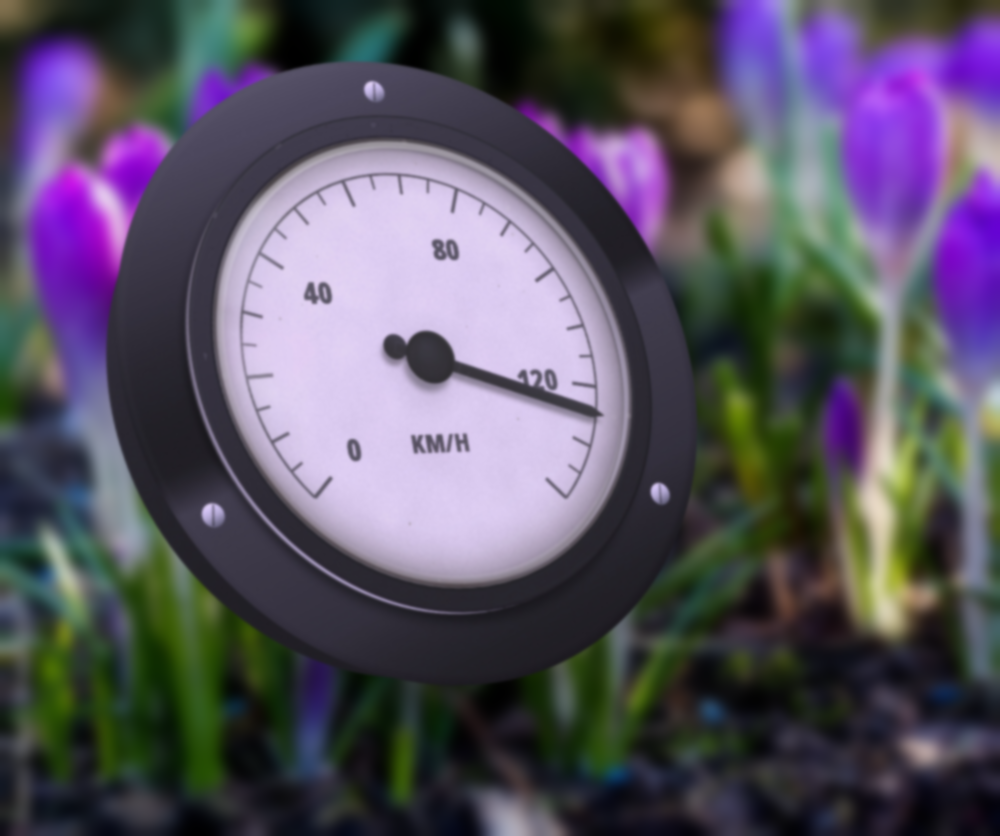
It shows 125 km/h
